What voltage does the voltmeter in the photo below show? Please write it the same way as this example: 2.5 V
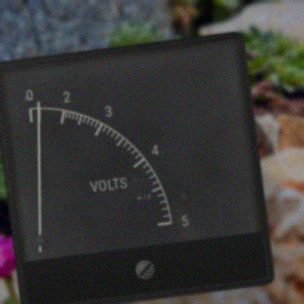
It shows 1 V
